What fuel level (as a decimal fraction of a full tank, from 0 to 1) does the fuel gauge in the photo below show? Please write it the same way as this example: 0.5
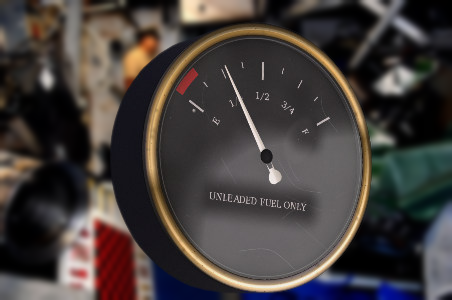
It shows 0.25
